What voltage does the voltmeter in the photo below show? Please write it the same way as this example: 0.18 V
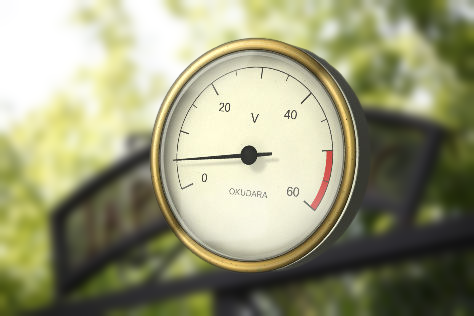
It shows 5 V
